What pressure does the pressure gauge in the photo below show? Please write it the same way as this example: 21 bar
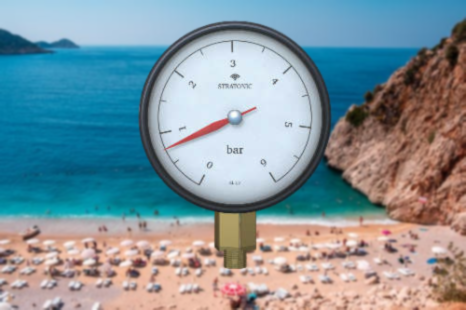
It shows 0.75 bar
